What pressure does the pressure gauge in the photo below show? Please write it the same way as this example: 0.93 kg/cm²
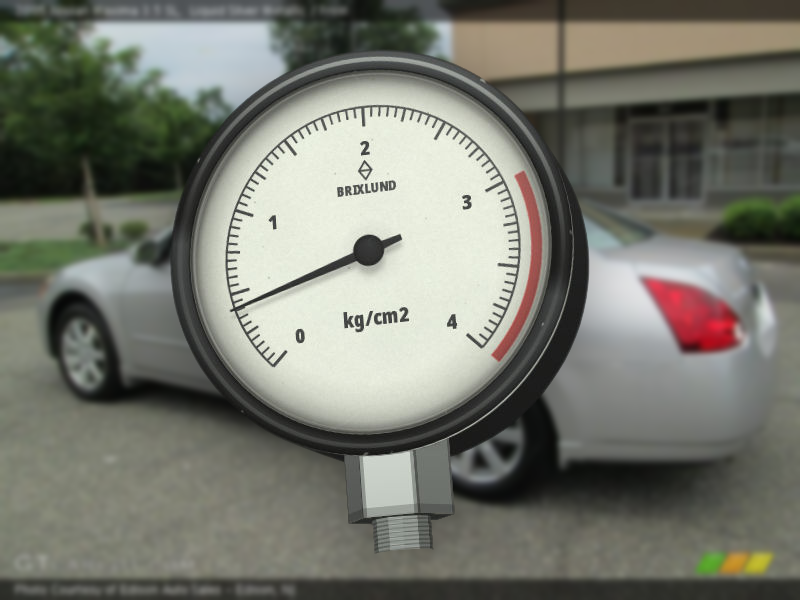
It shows 0.4 kg/cm²
